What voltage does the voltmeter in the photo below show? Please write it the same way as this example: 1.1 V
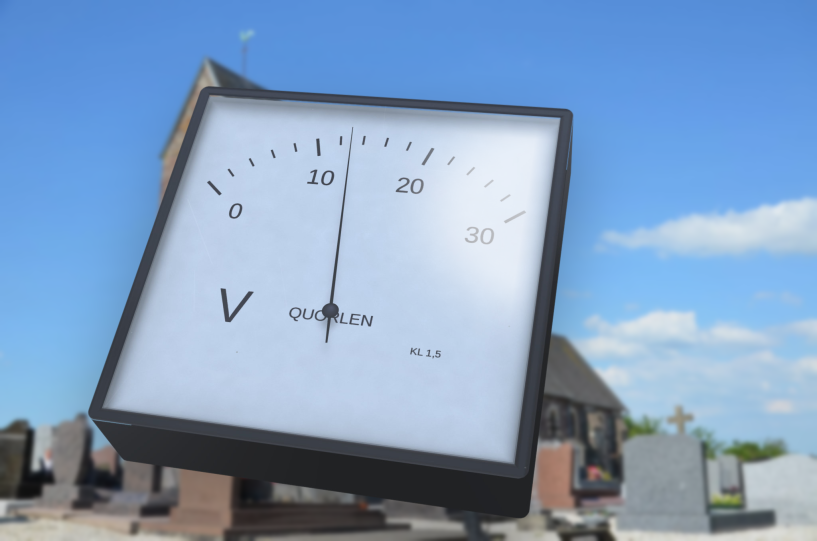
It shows 13 V
